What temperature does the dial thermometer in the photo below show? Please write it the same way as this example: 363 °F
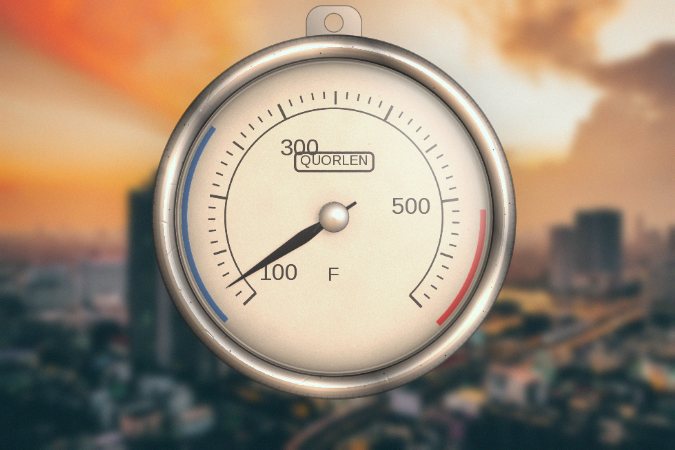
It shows 120 °F
